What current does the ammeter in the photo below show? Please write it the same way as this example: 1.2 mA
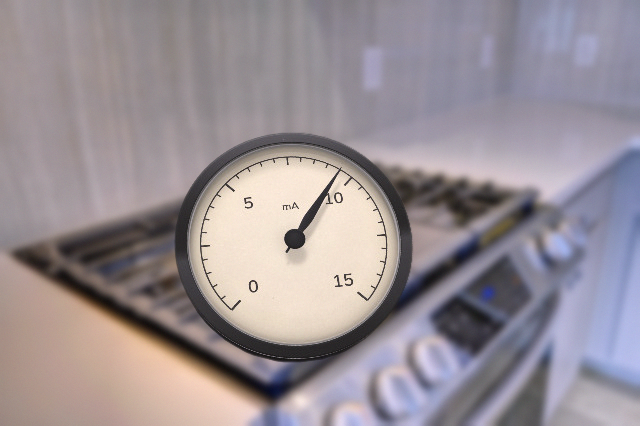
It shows 9.5 mA
